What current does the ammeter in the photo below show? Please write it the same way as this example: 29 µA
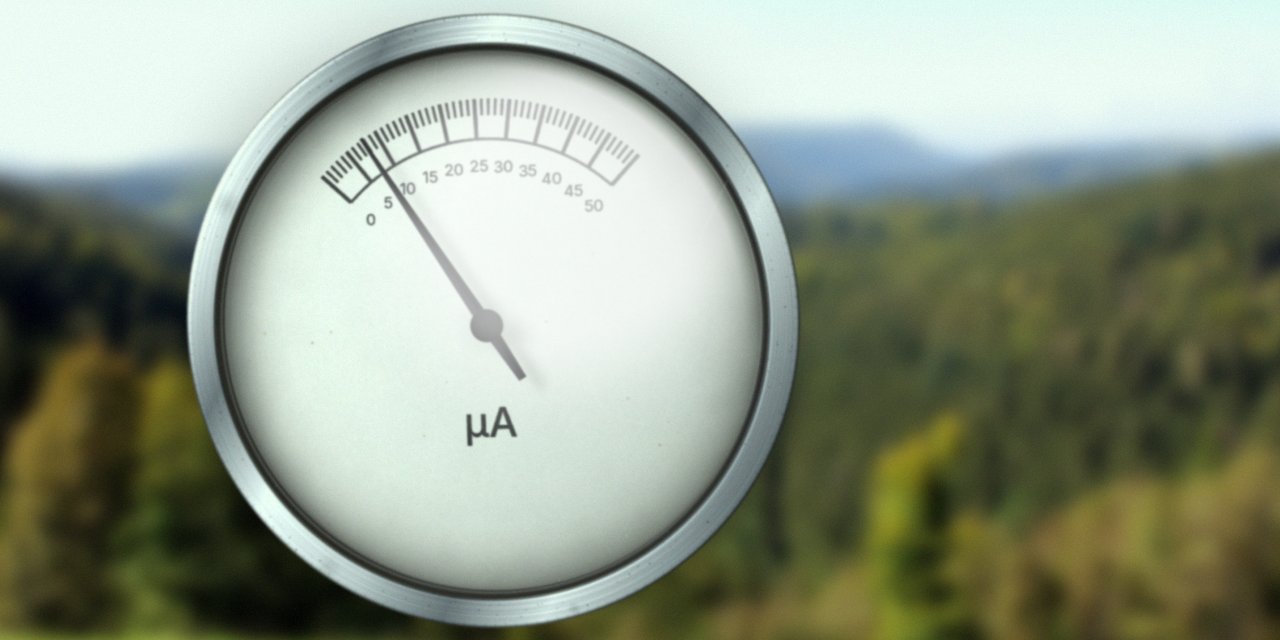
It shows 8 µA
